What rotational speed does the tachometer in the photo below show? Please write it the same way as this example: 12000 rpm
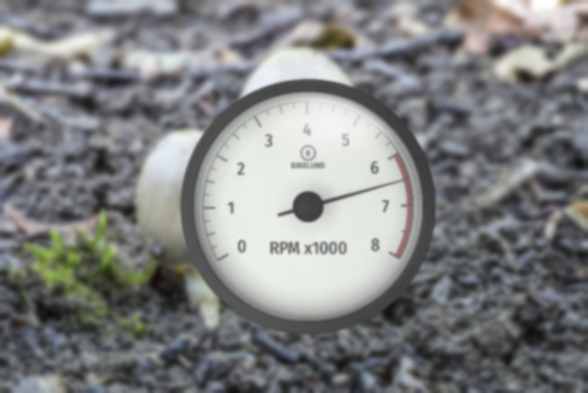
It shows 6500 rpm
